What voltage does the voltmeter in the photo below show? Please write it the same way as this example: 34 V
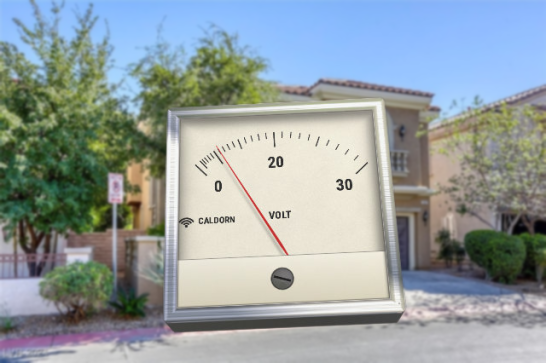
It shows 11 V
